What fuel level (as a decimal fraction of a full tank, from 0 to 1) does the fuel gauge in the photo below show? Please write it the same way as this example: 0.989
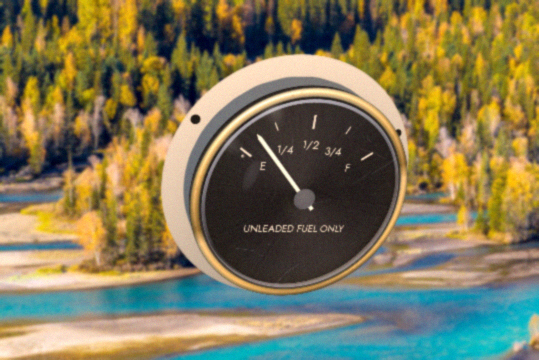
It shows 0.125
